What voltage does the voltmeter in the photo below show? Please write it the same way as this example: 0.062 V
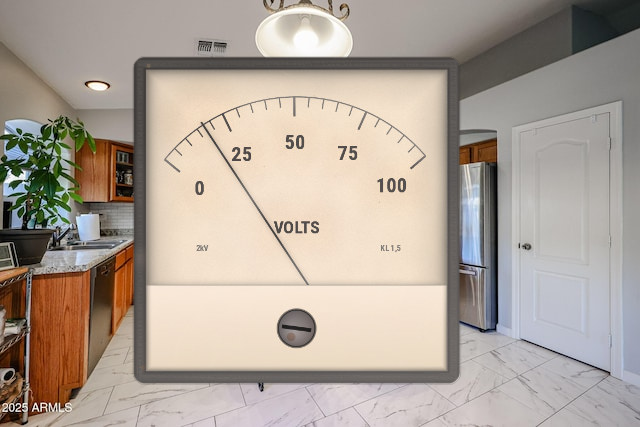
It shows 17.5 V
